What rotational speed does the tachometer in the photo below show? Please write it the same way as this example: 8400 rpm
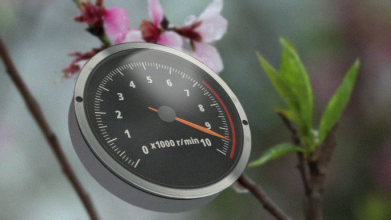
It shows 9500 rpm
